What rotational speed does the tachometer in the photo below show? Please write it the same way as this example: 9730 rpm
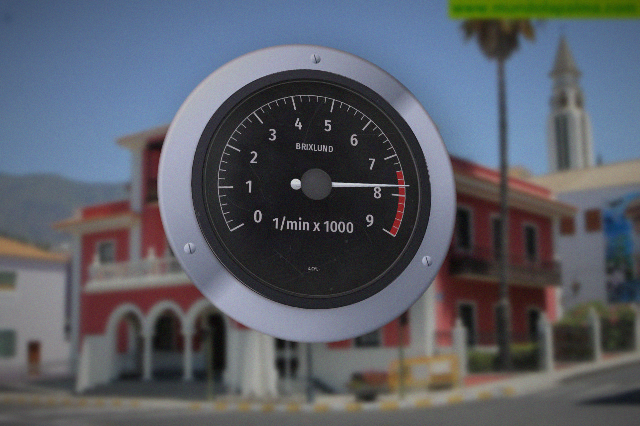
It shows 7800 rpm
